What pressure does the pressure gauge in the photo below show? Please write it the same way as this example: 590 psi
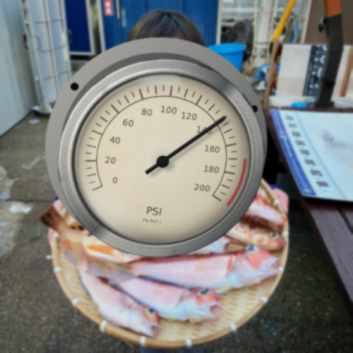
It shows 140 psi
